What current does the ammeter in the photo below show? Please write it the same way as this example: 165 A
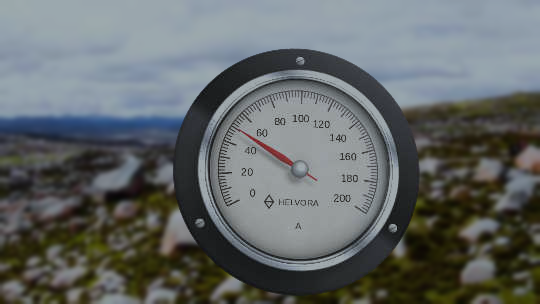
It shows 50 A
